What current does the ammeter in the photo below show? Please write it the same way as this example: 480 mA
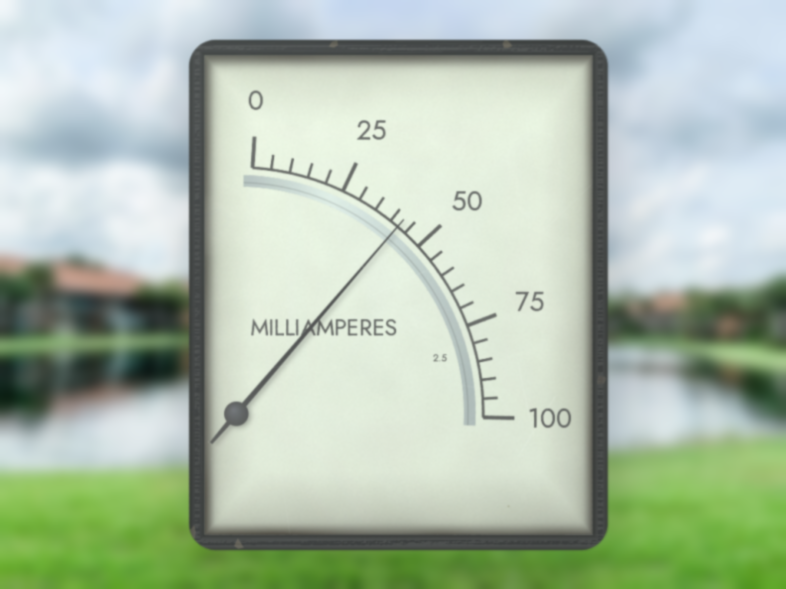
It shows 42.5 mA
